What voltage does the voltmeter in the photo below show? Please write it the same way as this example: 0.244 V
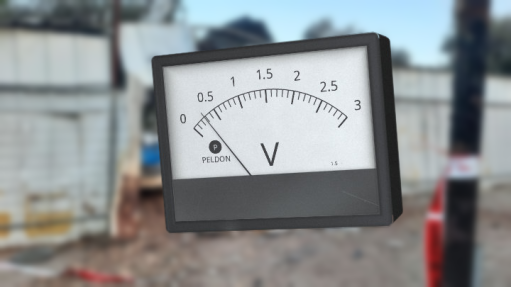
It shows 0.3 V
